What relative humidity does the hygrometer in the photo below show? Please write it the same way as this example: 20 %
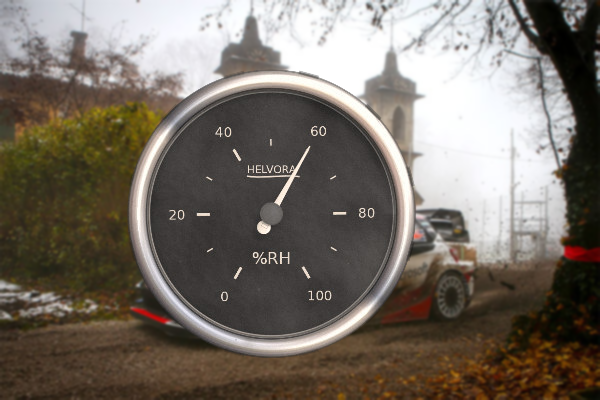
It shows 60 %
